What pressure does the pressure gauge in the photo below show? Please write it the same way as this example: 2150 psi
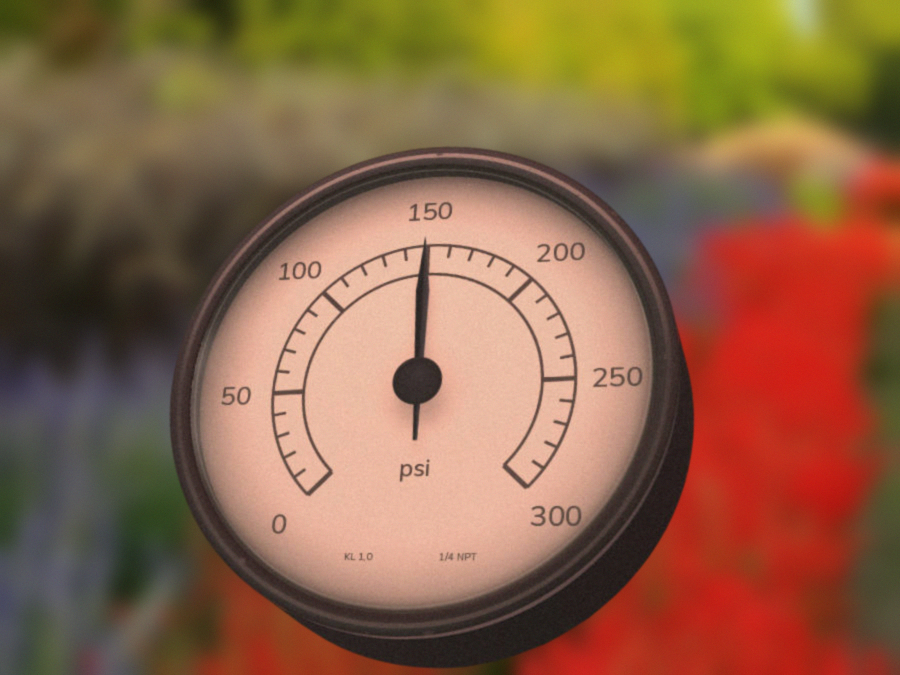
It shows 150 psi
